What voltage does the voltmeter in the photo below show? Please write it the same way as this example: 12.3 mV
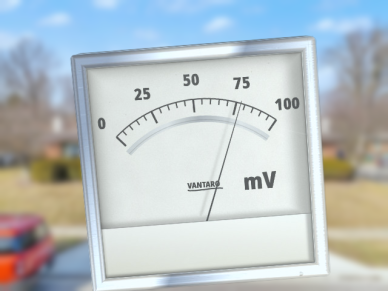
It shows 77.5 mV
